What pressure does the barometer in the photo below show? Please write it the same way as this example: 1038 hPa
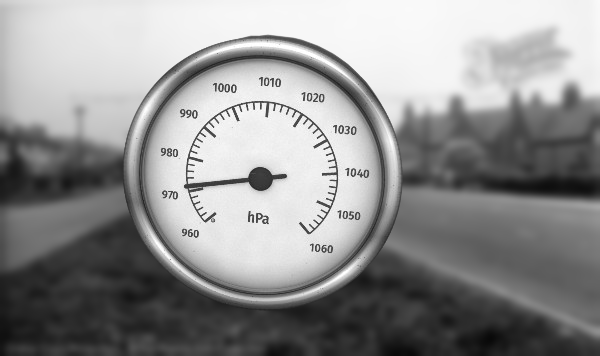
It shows 972 hPa
